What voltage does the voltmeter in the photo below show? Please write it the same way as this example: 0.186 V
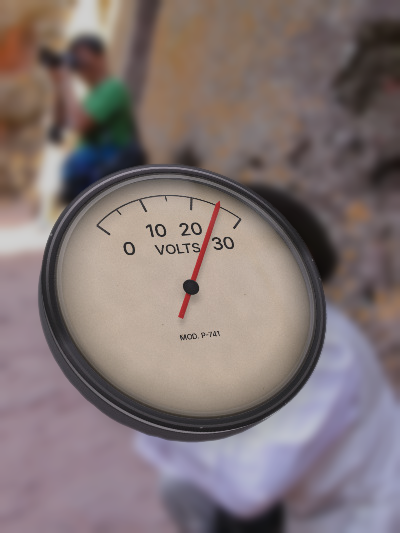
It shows 25 V
